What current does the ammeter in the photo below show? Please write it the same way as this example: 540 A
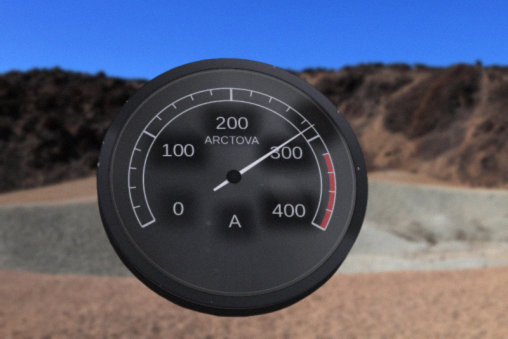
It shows 290 A
